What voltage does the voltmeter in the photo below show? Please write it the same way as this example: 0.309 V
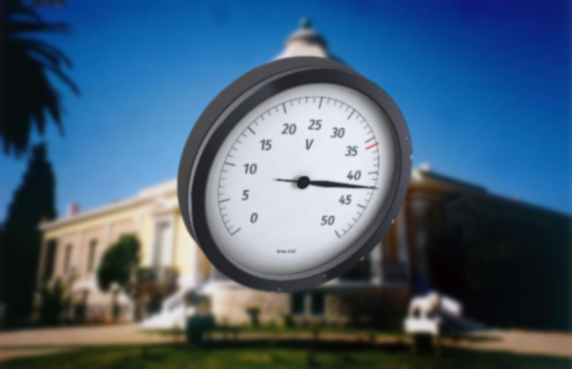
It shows 42 V
